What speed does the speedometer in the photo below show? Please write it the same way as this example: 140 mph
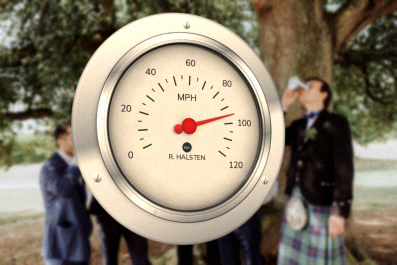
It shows 95 mph
